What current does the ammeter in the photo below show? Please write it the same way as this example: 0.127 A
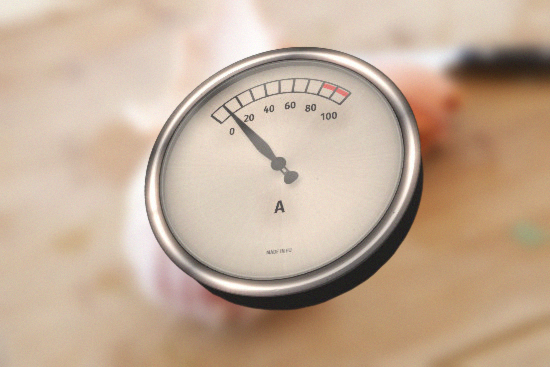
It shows 10 A
